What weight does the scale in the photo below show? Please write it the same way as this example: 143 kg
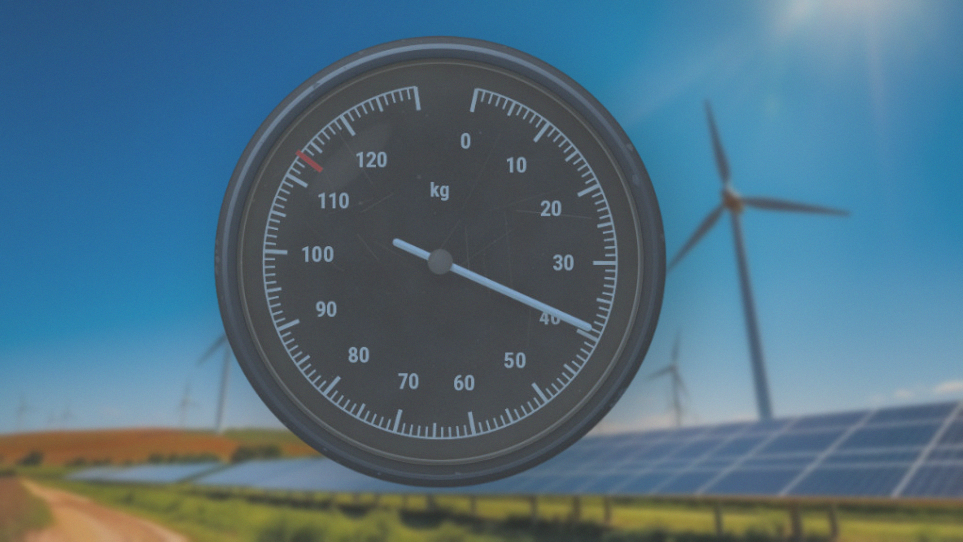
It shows 39 kg
